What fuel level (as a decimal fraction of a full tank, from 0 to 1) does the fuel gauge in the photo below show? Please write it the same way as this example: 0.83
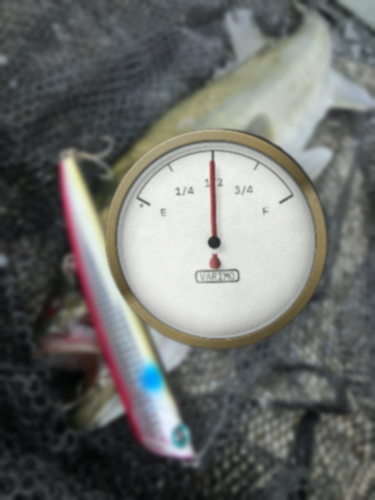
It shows 0.5
